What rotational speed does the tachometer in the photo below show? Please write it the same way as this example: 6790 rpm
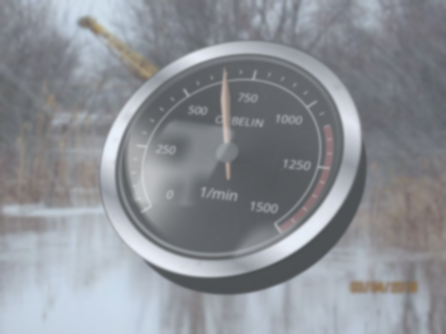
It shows 650 rpm
